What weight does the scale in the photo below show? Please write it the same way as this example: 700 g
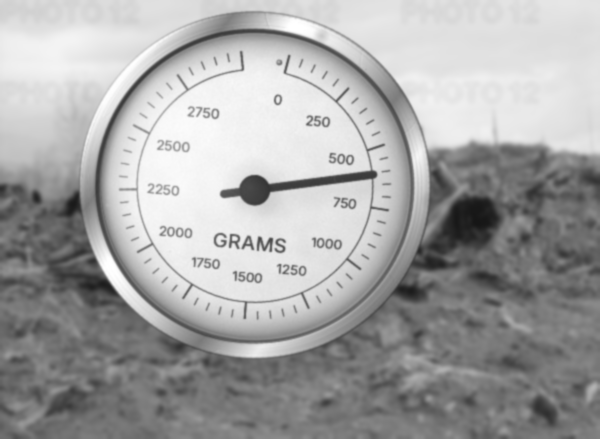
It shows 600 g
